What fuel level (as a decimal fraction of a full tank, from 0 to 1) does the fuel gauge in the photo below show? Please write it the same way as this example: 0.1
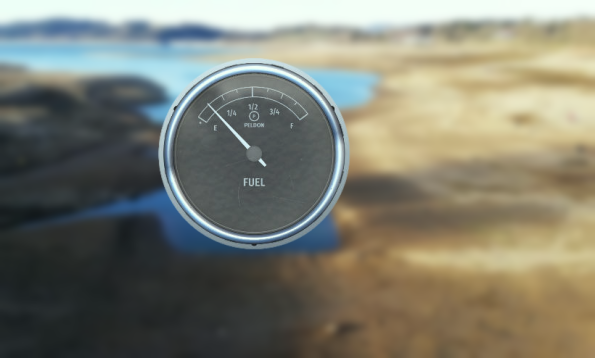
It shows 0.125
